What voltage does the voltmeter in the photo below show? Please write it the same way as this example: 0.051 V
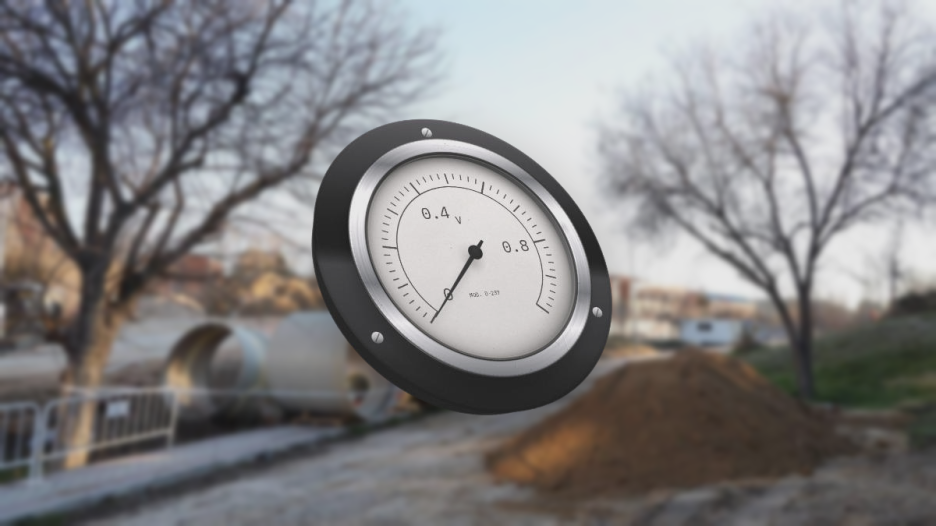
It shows 0 V
